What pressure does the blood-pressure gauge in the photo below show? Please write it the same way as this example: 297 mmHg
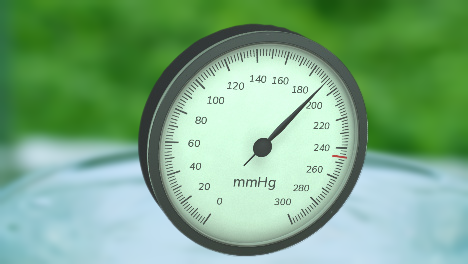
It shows 190 mmHg
